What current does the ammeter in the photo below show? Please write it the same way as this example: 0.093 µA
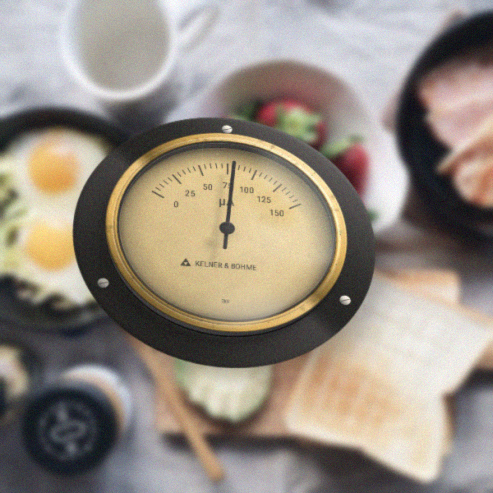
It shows 80 µA
